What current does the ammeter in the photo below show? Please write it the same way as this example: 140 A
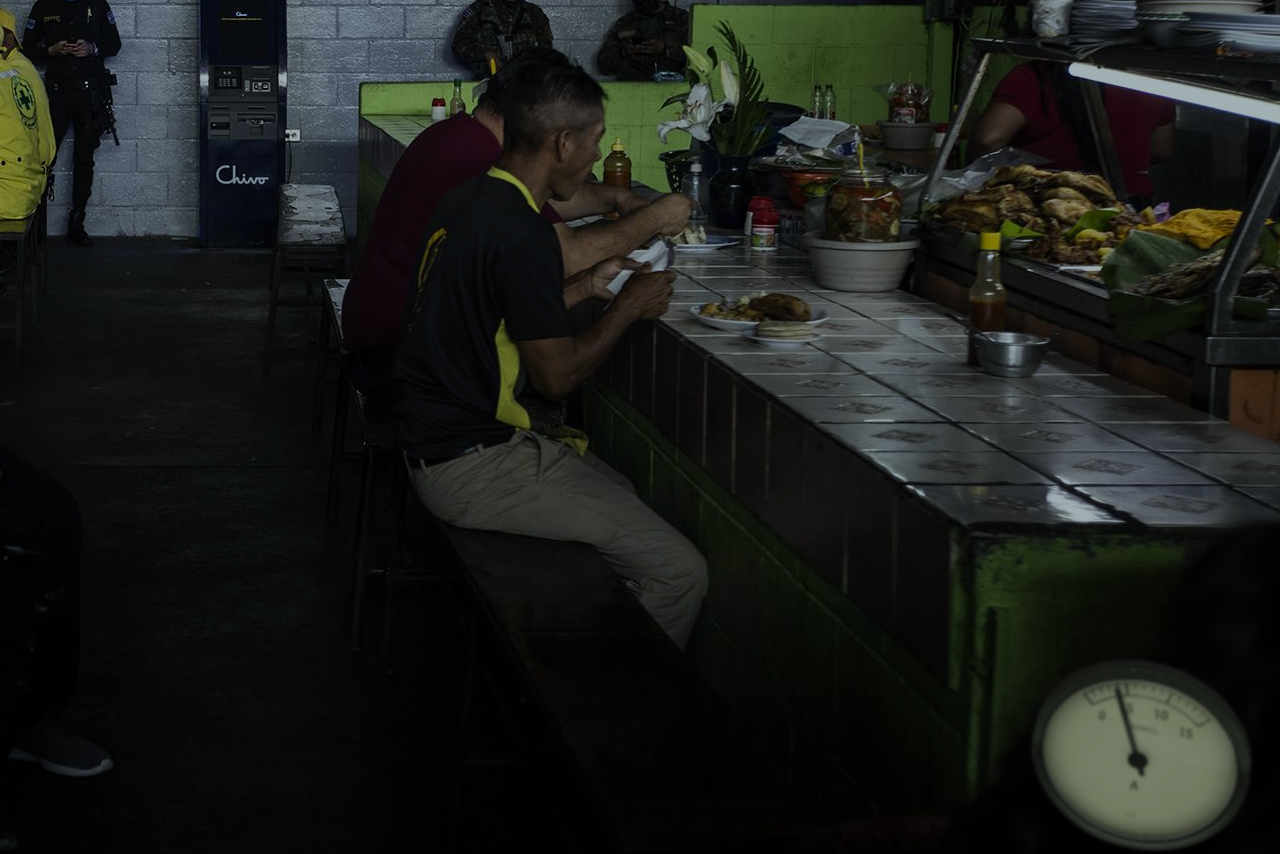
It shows 4 A
